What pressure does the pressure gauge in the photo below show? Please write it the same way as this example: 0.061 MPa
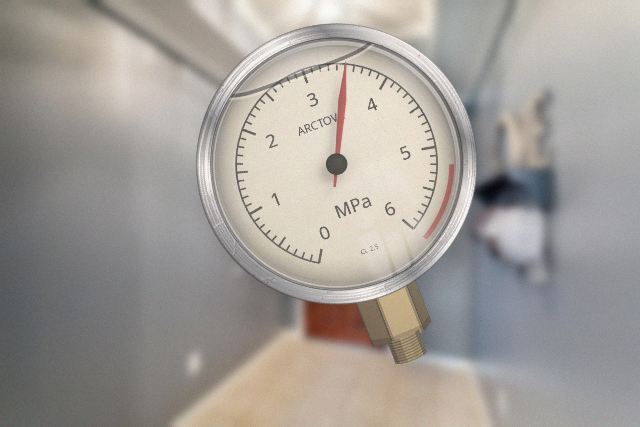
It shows 3.5 MPa
